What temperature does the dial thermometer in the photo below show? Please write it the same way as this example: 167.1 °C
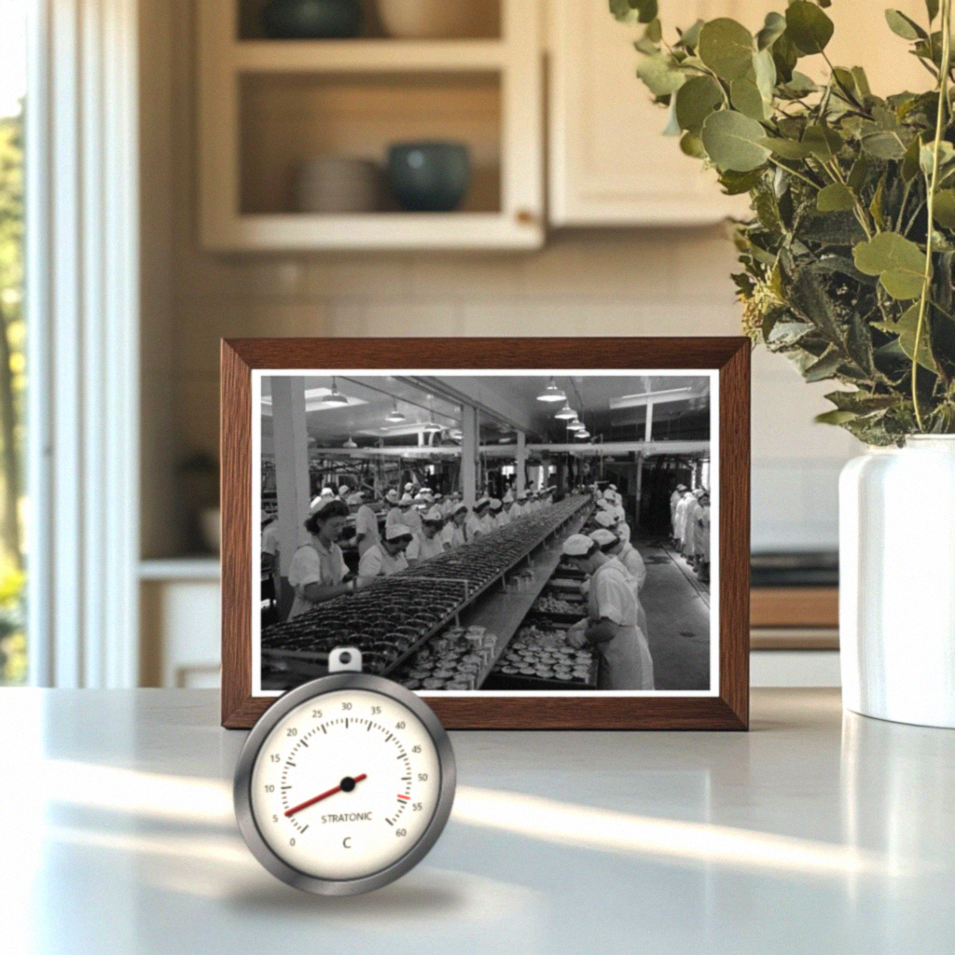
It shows 5 °C
